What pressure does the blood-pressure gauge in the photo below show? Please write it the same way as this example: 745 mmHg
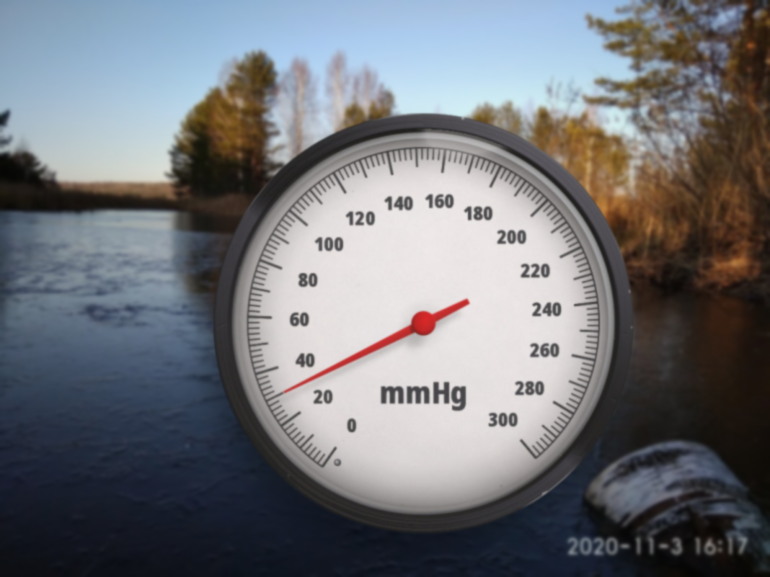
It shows 30 mmHg
